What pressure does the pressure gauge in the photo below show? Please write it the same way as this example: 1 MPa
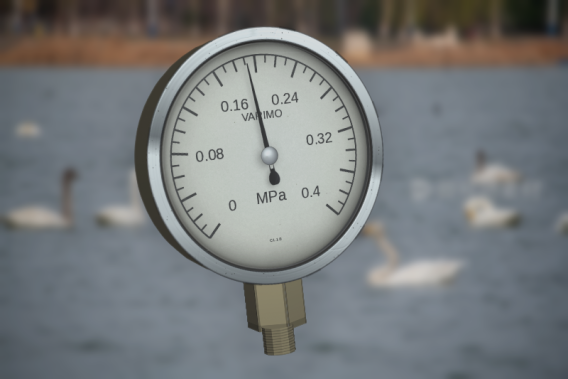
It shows 0.19 MPa
